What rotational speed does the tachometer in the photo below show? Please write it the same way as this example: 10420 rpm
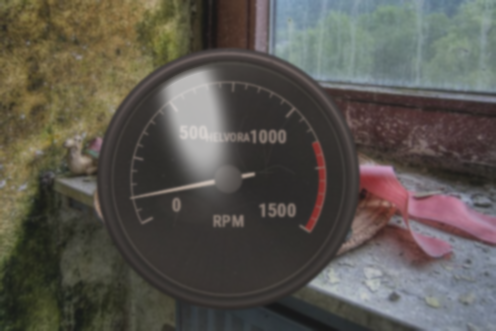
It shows 100 rpm
